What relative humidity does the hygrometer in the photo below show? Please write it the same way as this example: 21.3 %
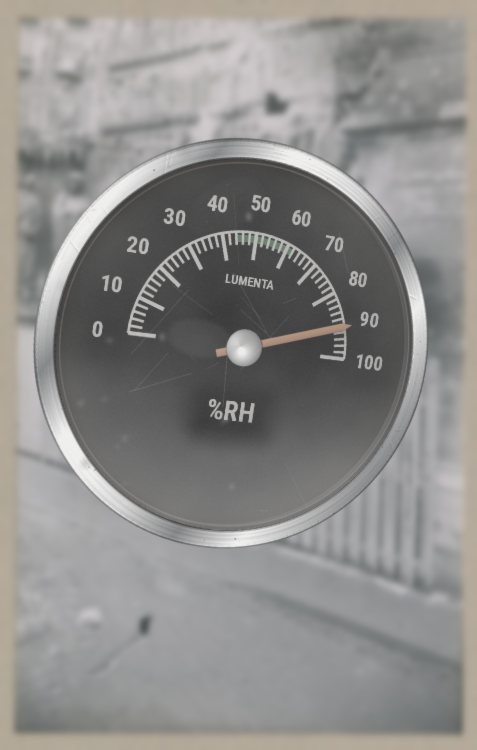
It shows 90 %
